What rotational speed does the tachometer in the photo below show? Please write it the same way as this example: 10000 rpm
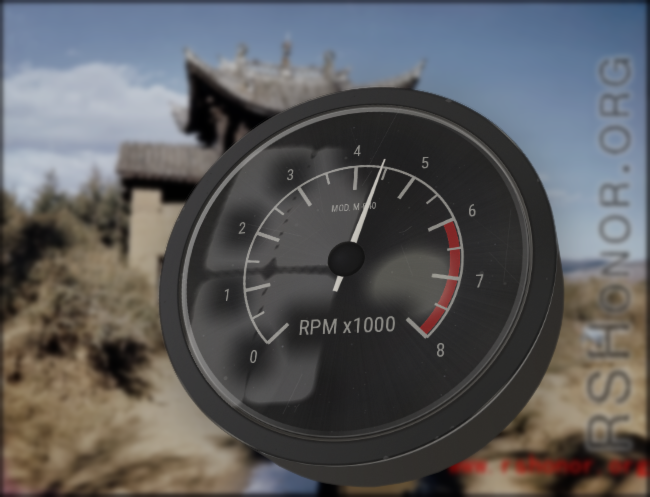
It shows 4500 rpm
